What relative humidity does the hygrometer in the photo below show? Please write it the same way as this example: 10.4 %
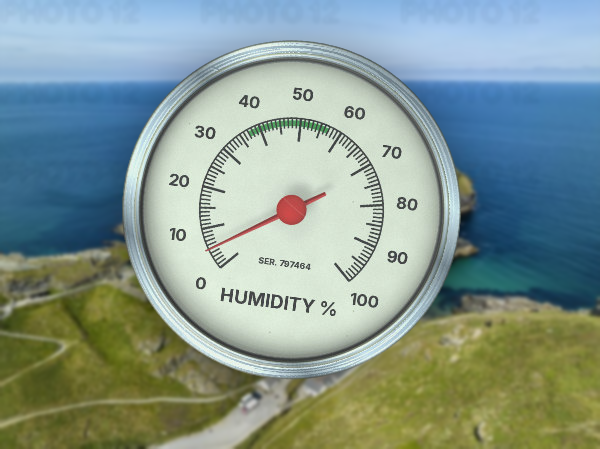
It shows 5 %
